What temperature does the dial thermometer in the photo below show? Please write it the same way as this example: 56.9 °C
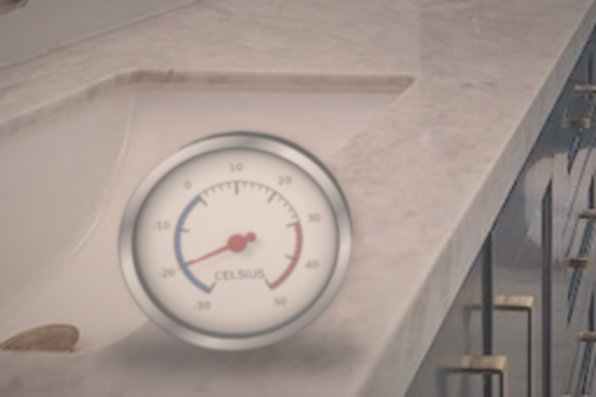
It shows -20 °C
